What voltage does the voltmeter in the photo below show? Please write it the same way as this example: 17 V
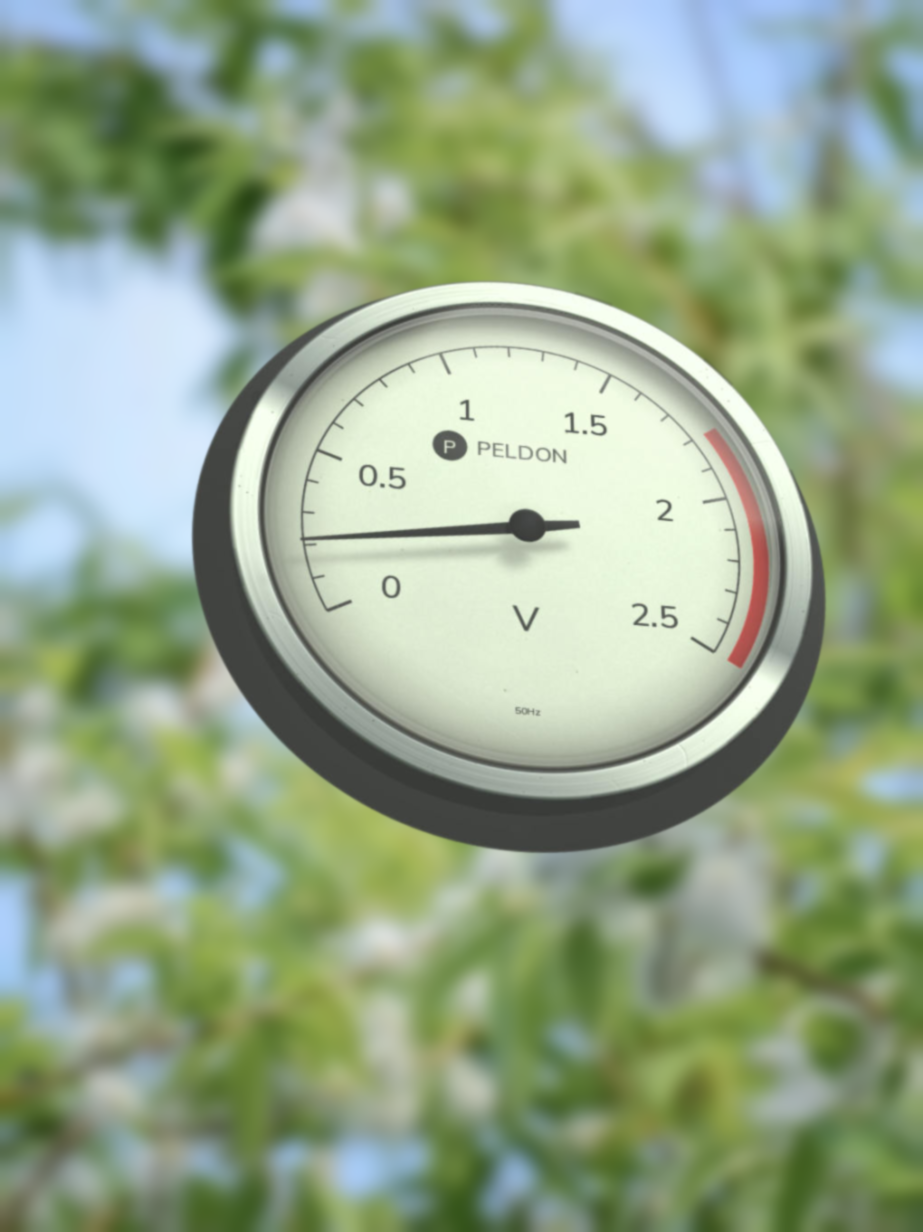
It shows 0.2 V
